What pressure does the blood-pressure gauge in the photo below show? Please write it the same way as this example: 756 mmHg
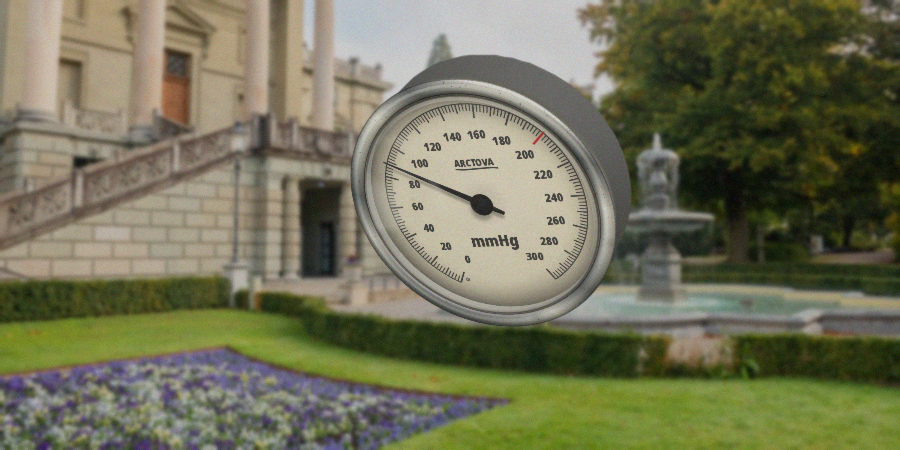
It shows 90 mmHg
